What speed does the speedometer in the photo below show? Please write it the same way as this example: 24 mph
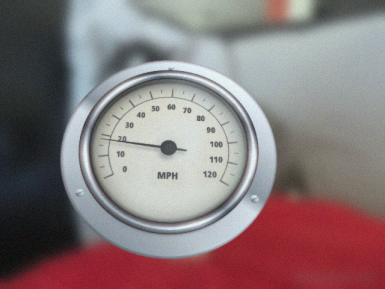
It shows 17.5 mph
